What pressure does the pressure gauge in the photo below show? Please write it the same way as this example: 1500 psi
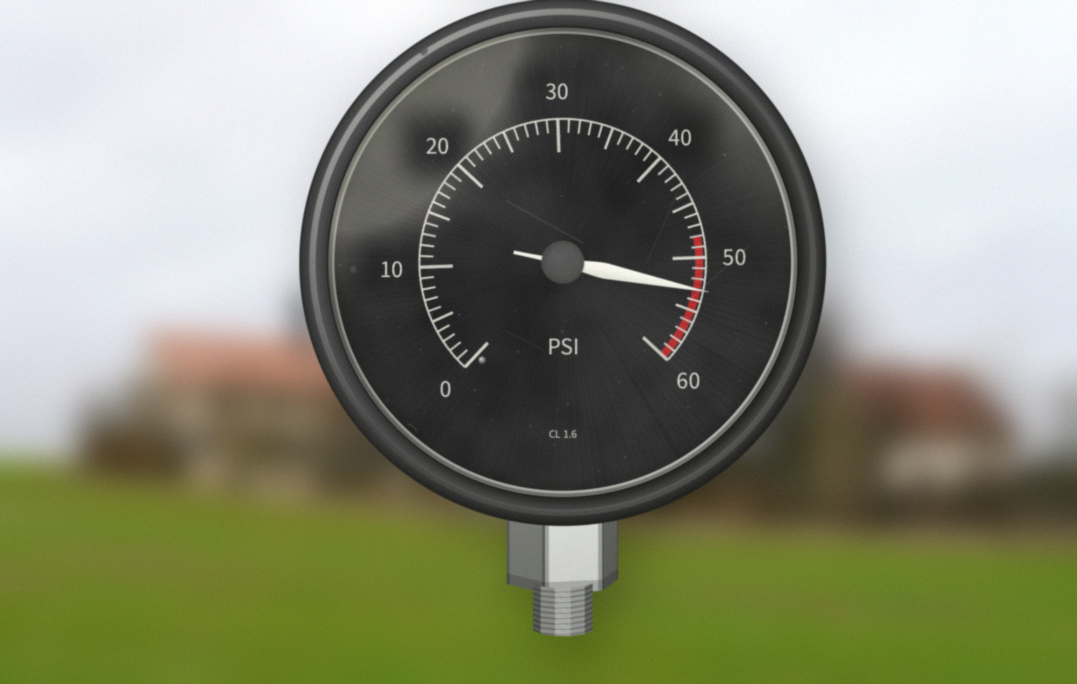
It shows 53 psi
